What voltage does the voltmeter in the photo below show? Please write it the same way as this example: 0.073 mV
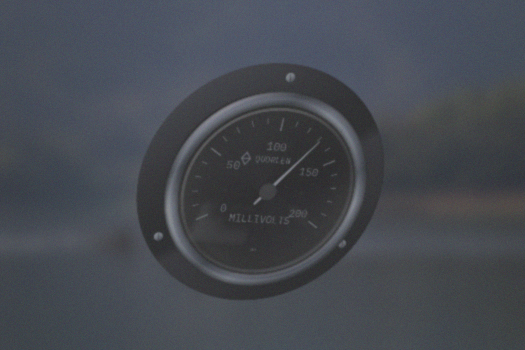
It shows 130 mV
